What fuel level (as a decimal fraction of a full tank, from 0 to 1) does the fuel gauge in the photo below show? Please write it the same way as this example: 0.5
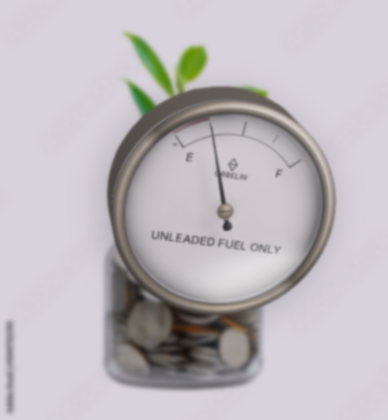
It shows 0.25
